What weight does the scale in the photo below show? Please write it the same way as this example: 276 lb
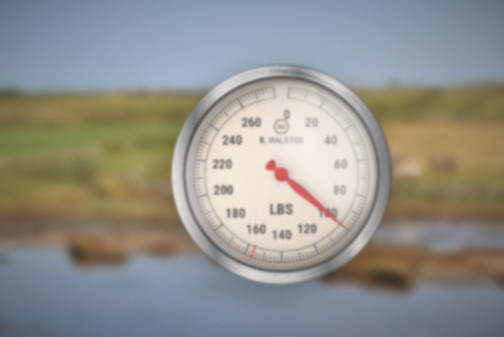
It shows 100 lb
